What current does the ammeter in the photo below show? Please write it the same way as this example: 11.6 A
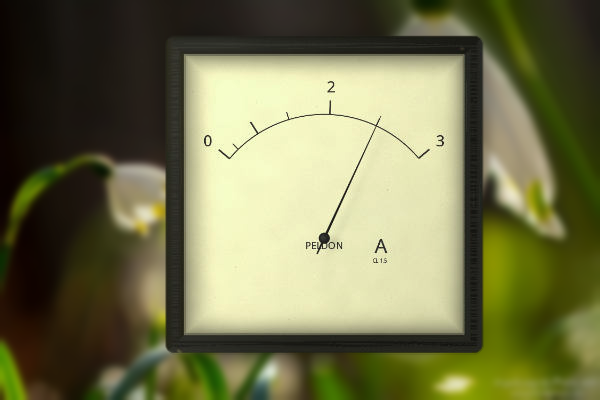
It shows 2.5 A
